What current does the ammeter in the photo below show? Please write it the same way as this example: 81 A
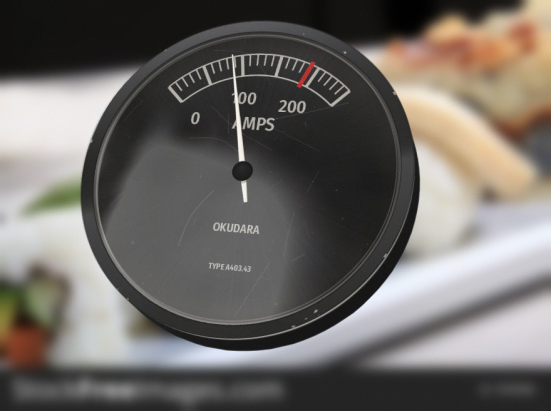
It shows 90 A
